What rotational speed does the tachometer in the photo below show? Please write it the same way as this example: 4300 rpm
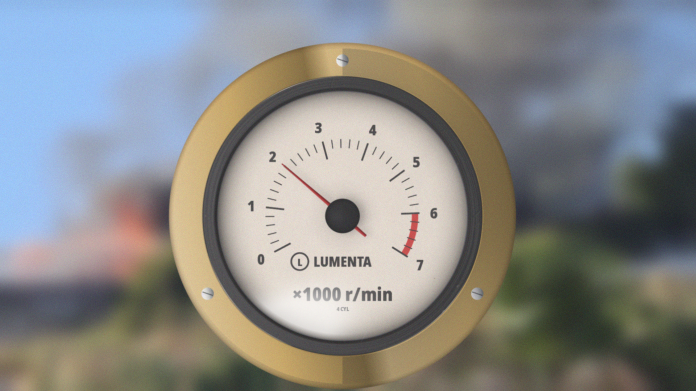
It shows 2000 rpm
